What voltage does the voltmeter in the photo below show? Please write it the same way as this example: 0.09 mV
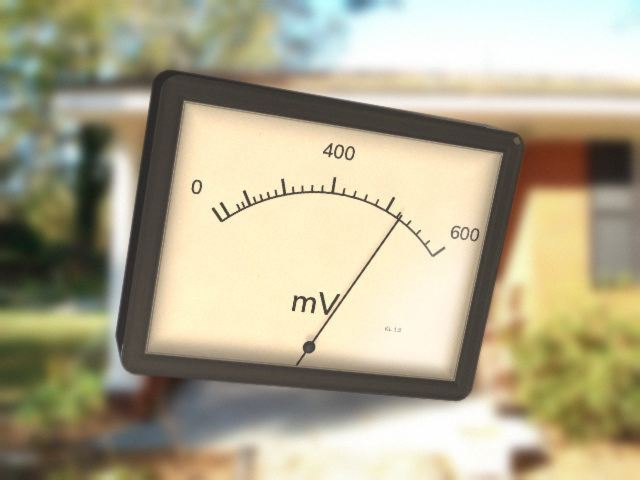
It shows 520 mV
